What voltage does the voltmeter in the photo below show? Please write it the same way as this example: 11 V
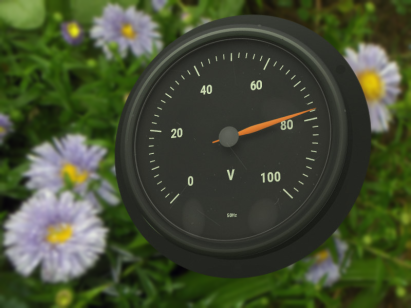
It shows 78 V
